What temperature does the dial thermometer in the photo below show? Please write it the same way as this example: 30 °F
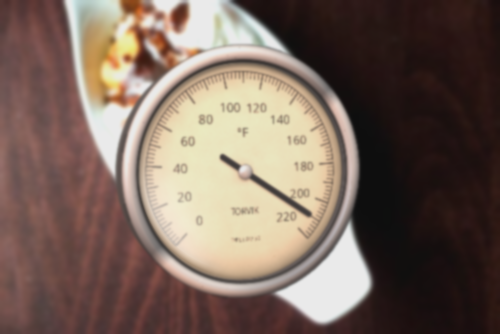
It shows 210 °F
